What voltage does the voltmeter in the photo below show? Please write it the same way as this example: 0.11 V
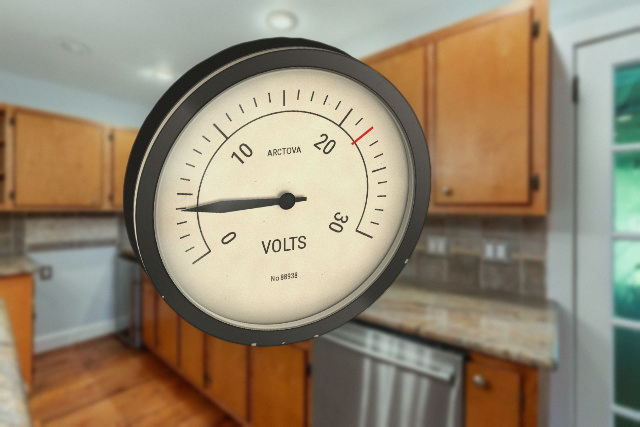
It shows 4 V
